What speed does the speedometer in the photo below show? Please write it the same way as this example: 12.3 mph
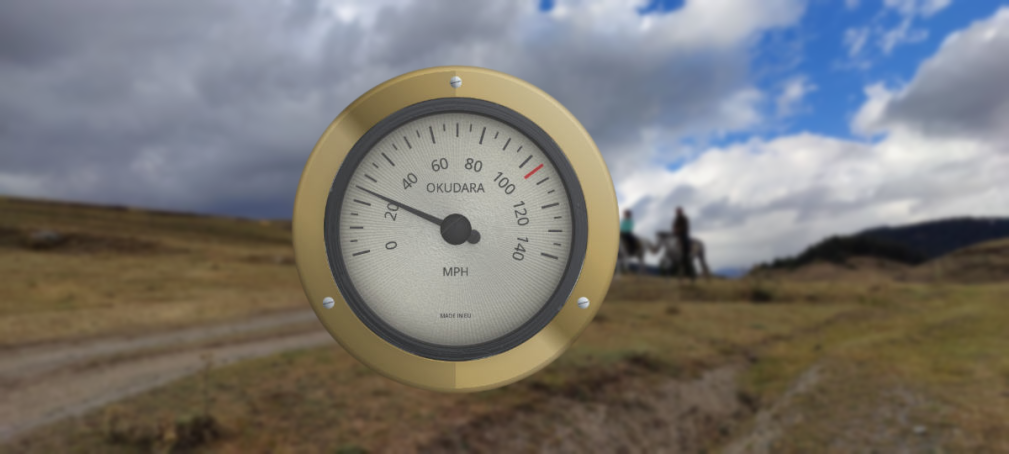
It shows 25 mph
